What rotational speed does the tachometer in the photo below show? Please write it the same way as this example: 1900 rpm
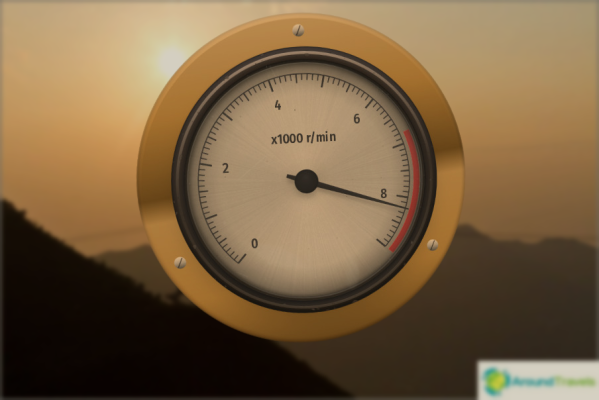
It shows 8200 rpm
